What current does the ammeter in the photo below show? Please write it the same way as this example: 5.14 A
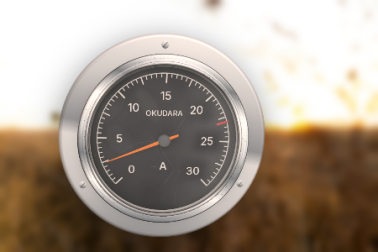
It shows 2.5 A
